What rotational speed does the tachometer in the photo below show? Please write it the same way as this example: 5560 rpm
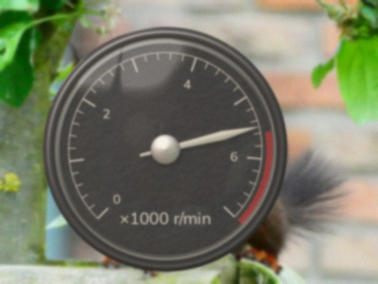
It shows 5500 rpm
